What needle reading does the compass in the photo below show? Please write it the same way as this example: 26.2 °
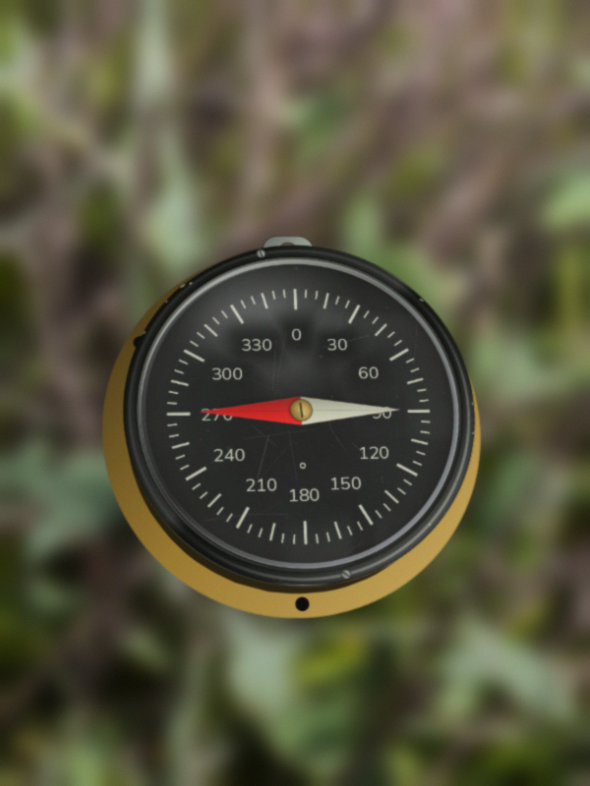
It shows 270 °
